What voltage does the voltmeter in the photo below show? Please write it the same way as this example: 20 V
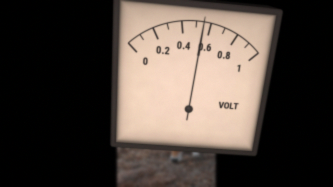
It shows 0.55 V
